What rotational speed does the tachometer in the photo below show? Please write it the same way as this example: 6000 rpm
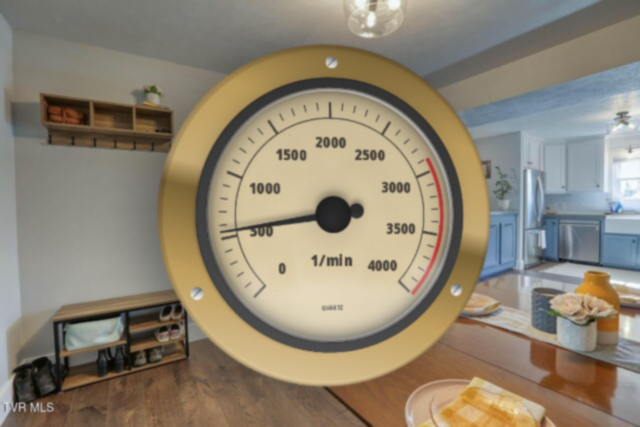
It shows 550 rpm
